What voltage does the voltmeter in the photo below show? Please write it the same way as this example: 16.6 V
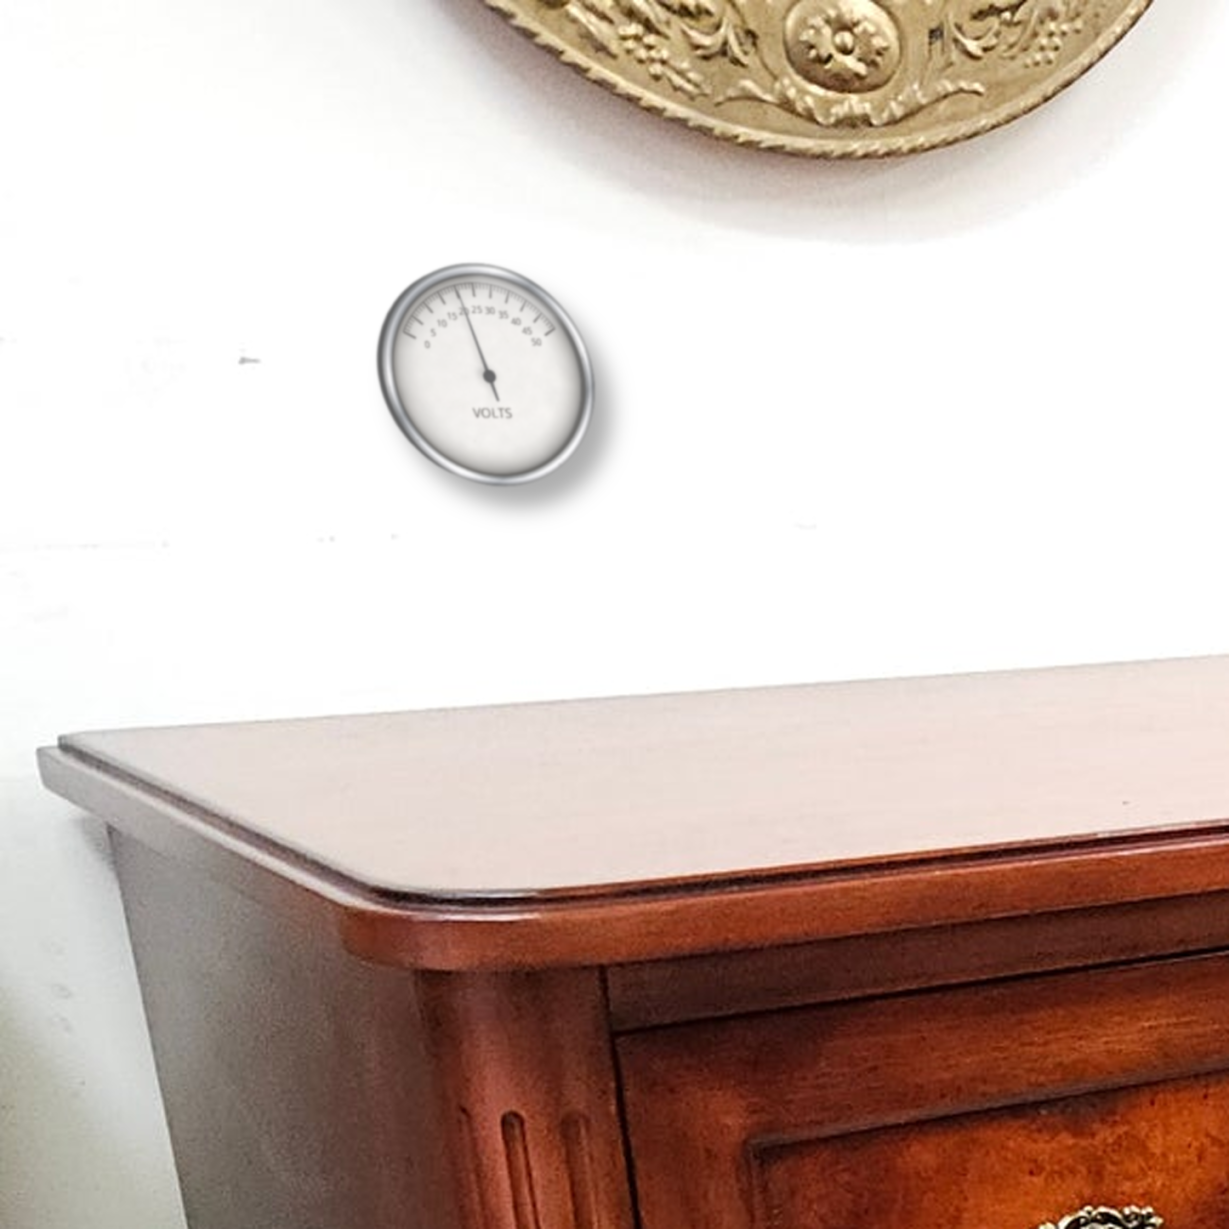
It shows 20 V
